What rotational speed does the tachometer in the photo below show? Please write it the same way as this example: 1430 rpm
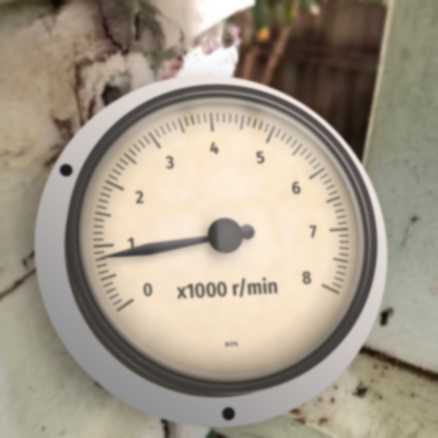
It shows 800 rpm
